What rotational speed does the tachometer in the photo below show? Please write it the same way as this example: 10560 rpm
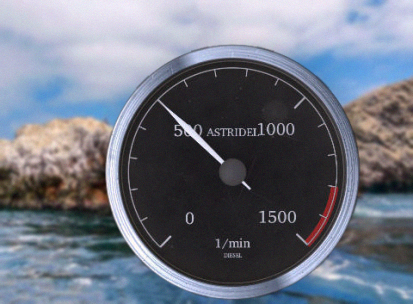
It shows 500 rpm
